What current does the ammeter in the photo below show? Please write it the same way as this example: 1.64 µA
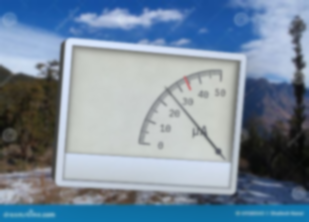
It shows 25 µA
